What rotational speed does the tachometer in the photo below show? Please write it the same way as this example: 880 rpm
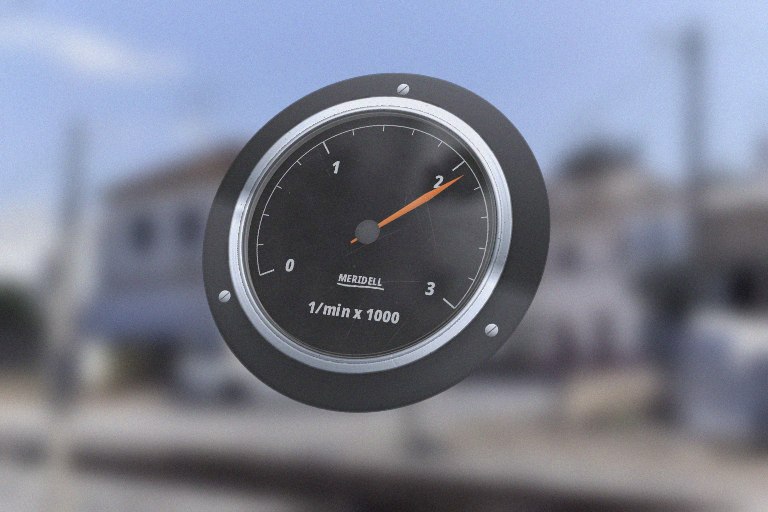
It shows 2100 rpm
